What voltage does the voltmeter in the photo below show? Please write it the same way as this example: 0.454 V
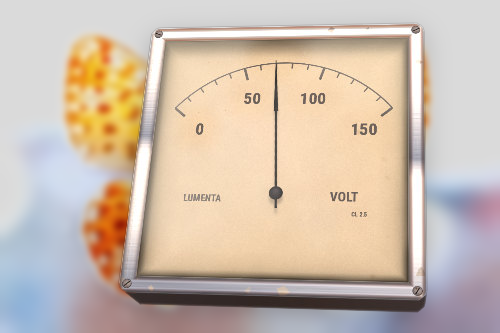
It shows 70 V
